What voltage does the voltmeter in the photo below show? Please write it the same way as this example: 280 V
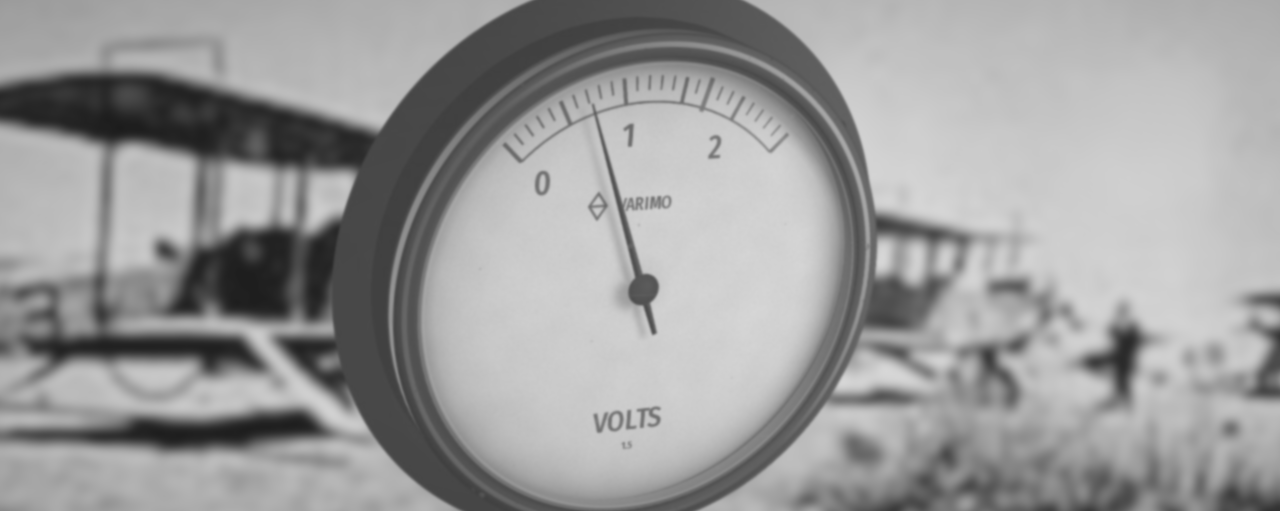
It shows 0.7 V
